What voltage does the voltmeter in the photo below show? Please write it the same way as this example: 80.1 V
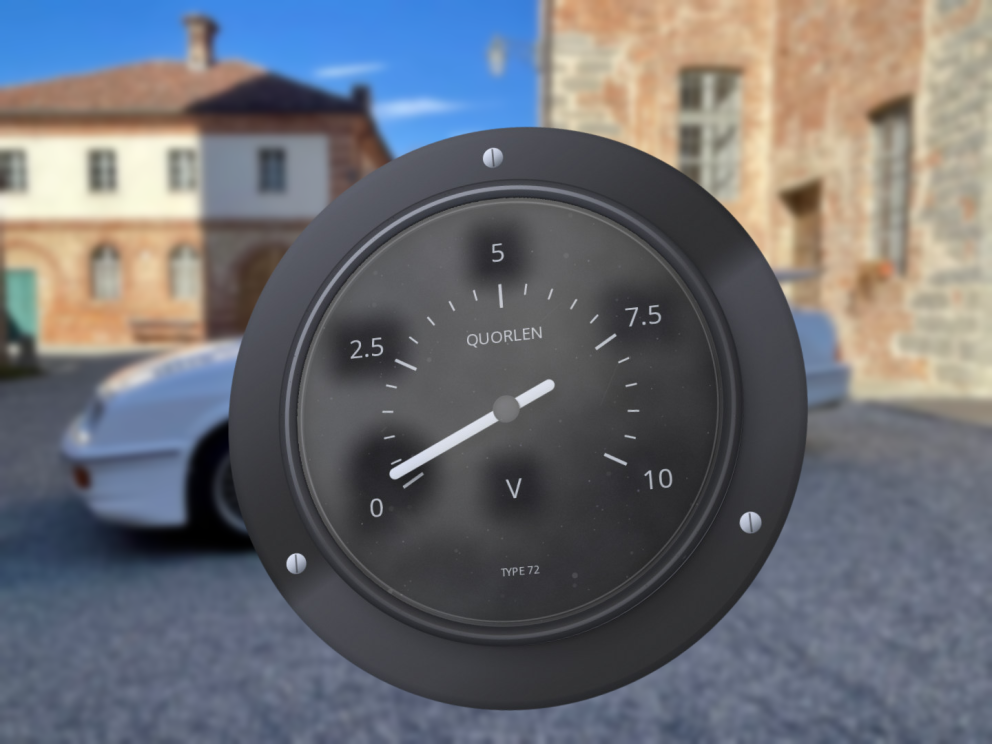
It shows 0.25 V
